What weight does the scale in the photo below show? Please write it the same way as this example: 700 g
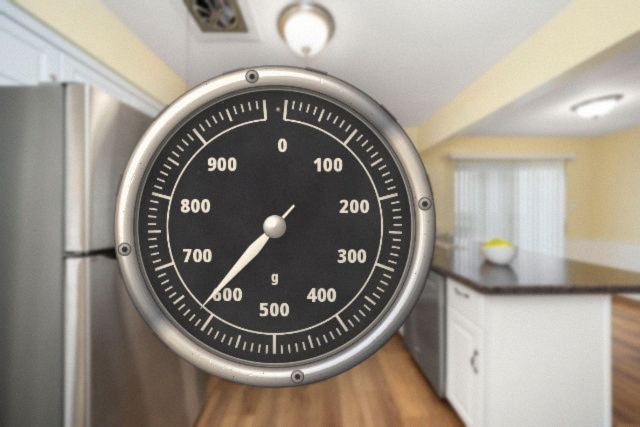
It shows 620 g
